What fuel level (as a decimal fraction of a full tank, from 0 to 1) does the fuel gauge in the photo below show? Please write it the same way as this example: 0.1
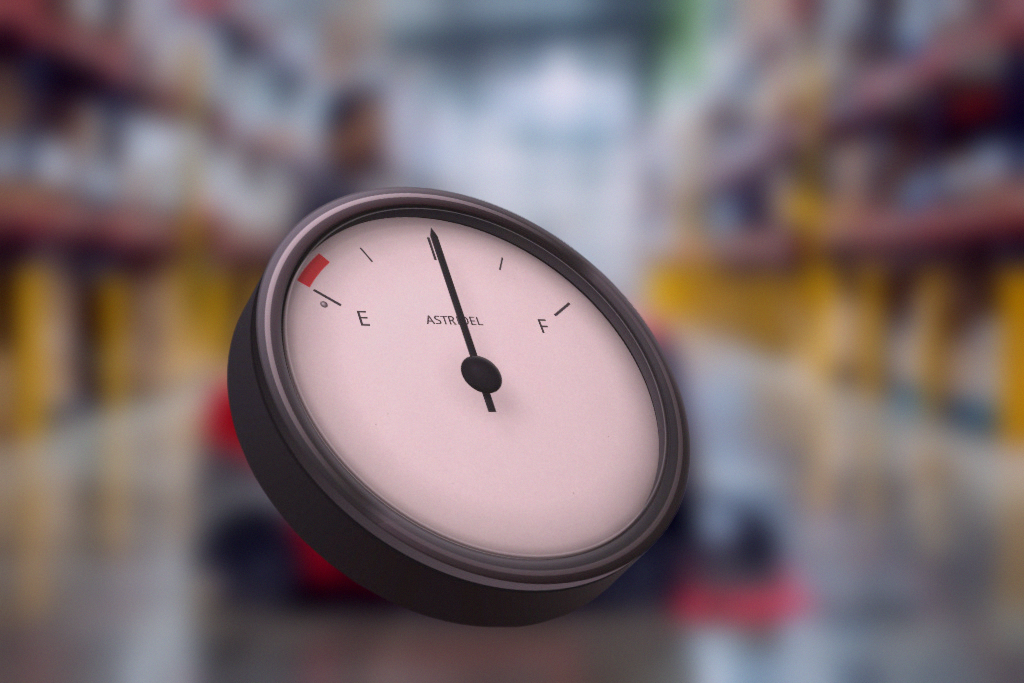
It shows 0.5
